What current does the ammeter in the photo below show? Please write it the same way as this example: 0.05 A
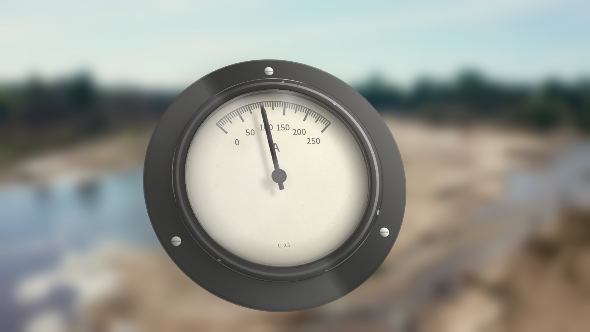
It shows 100 A
